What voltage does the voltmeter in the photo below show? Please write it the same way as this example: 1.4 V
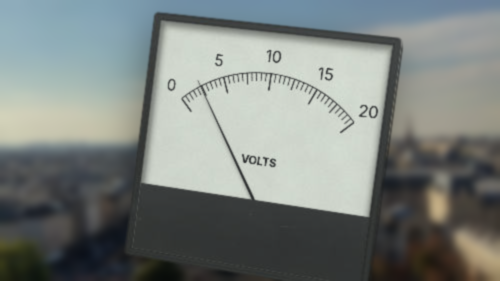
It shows 2.5 V
